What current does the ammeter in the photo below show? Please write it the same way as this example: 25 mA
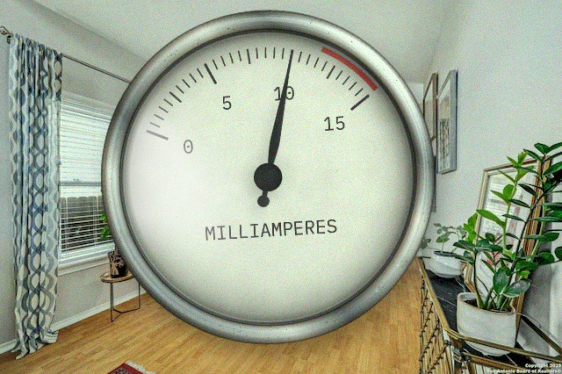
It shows 10 mA
